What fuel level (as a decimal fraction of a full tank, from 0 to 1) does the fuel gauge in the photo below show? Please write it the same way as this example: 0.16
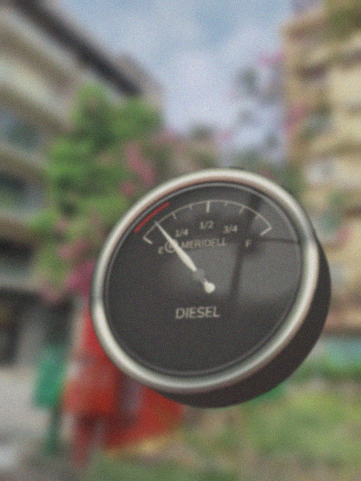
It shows 0.125
